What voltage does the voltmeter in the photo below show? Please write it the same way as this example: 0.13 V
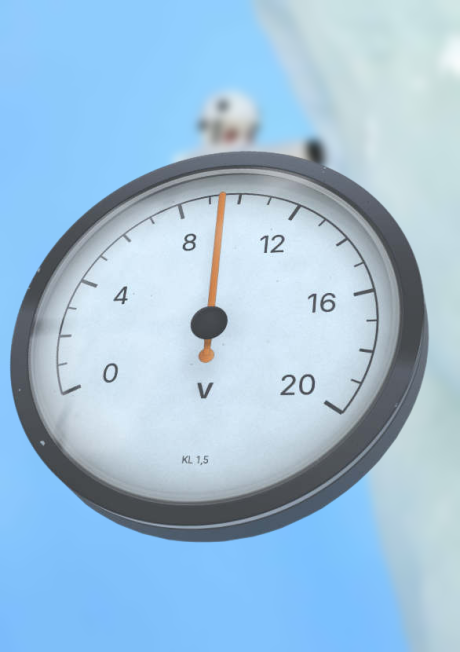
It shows 9.5 V
